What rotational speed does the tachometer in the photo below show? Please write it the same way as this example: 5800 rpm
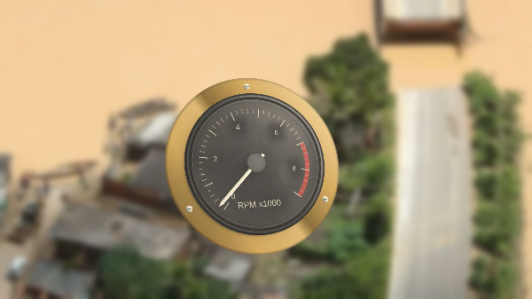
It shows 200 rpm
